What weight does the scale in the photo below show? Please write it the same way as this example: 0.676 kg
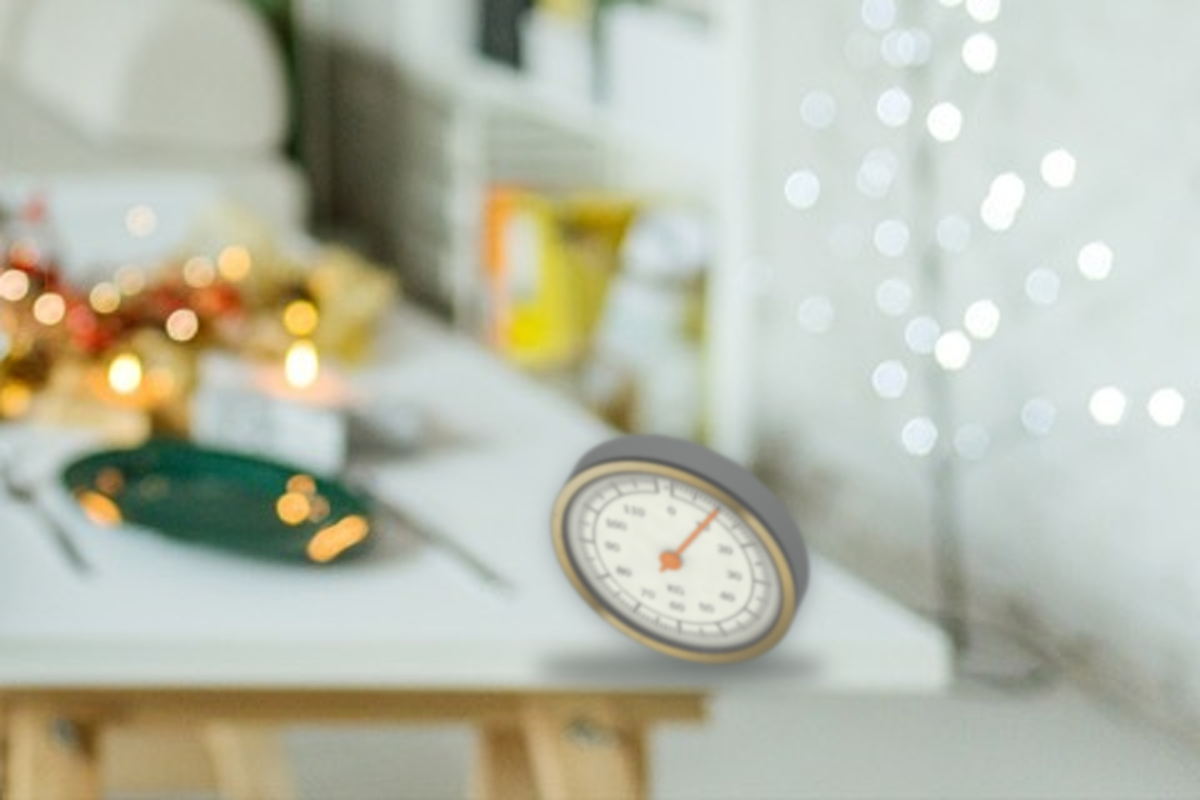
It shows 10 kg
